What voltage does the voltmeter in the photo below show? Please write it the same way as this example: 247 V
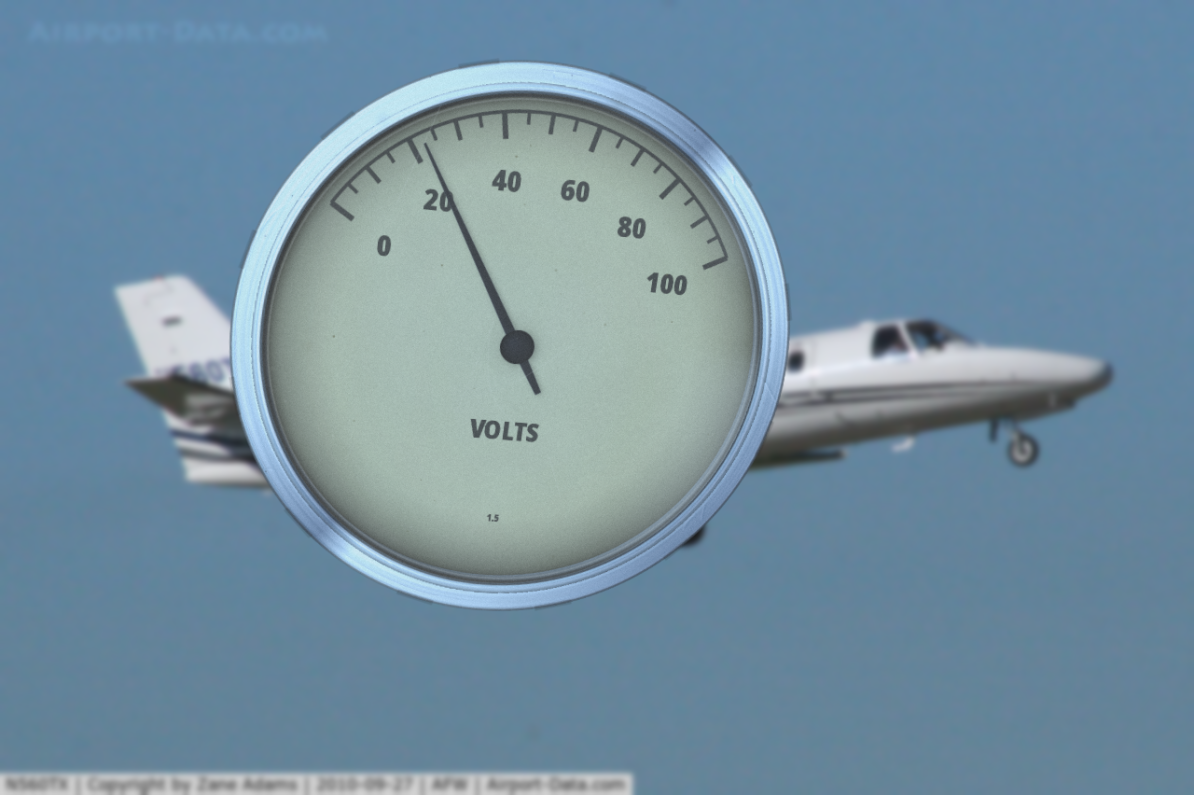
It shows 22.5 V
